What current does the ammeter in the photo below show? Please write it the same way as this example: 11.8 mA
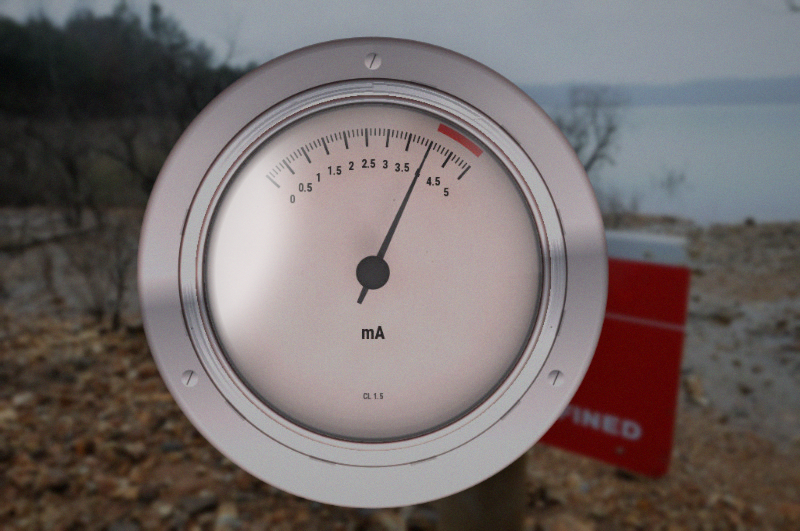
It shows 4 mA
